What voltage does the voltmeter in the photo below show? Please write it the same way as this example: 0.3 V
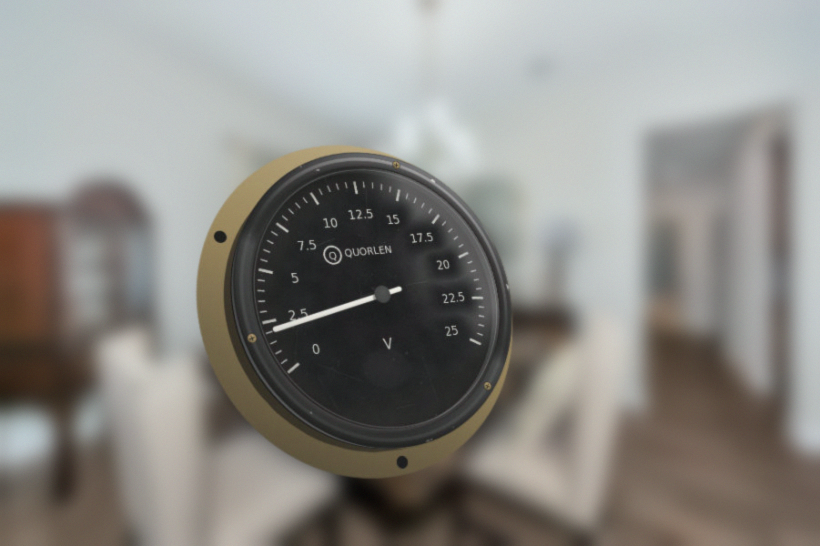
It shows 2 V
